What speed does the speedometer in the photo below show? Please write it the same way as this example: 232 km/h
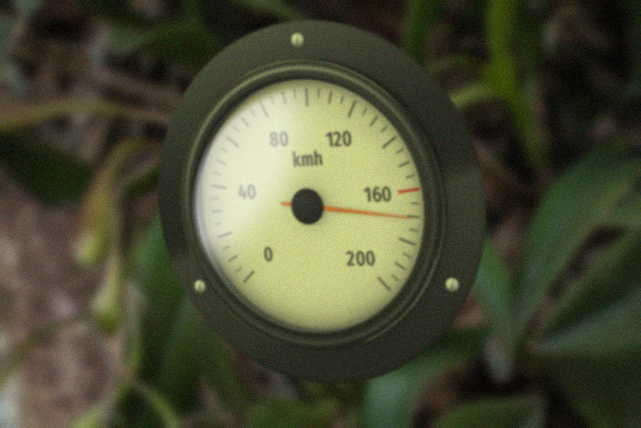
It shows 170 km/h
